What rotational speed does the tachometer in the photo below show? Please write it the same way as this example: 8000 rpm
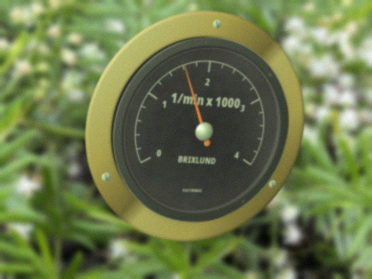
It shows 1600 rpm
